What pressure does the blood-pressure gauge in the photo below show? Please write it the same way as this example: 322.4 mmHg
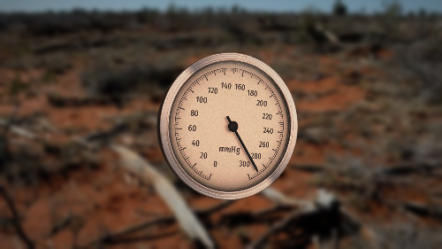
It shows 290 mmHg
